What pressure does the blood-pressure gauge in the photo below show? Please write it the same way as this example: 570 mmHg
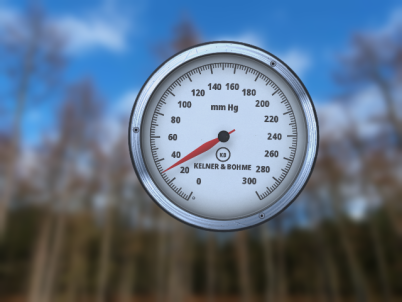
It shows 30 mmHg
